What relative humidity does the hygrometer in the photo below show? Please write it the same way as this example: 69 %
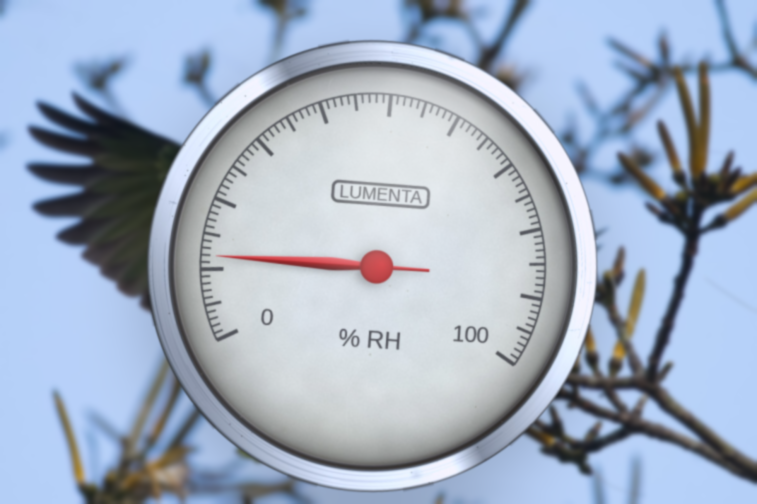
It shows 12 %
